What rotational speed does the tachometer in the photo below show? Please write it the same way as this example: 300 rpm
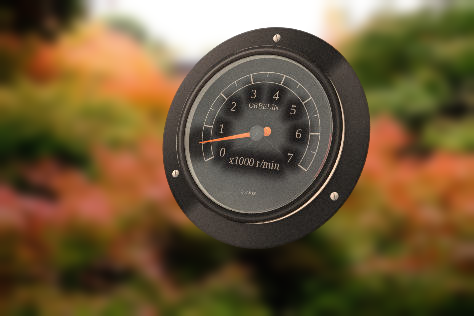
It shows 500 rpm
